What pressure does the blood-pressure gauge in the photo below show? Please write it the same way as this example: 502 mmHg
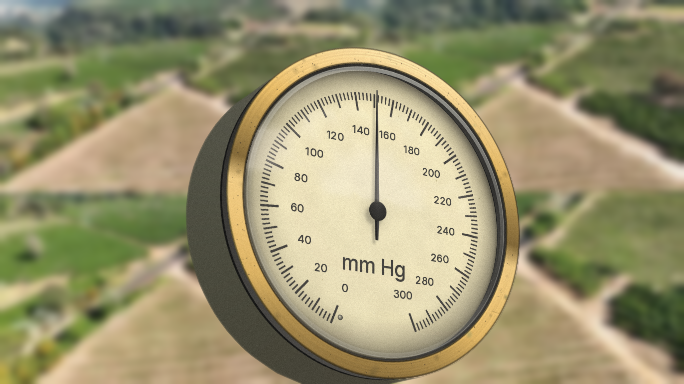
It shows 150 mmHg
